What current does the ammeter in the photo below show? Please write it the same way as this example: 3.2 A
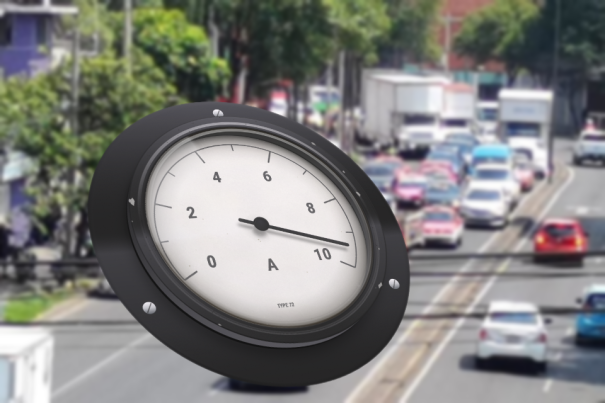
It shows 9.5 A
